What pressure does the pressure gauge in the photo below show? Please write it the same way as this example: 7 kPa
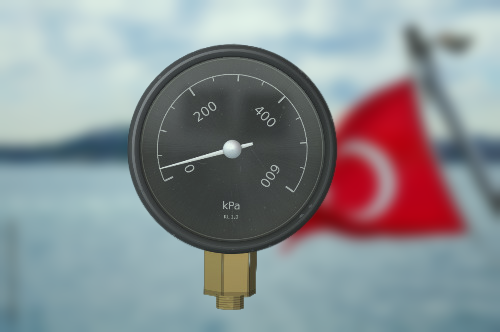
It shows 25 kPa
